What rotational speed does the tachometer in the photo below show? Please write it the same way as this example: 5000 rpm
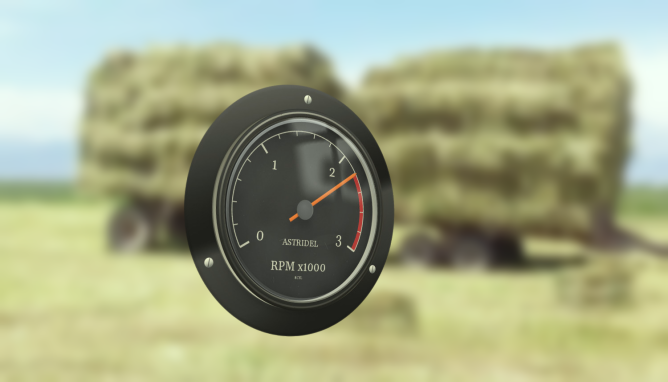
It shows 2200 rpm
